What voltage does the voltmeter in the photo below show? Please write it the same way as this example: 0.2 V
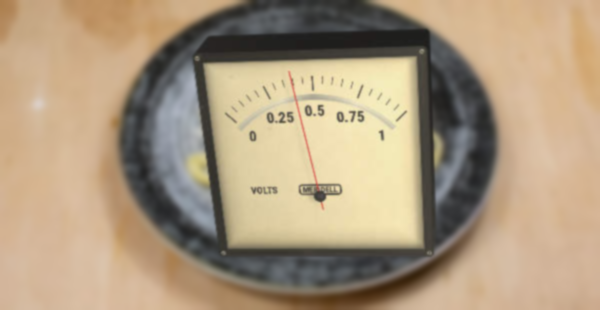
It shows 0.4 V
